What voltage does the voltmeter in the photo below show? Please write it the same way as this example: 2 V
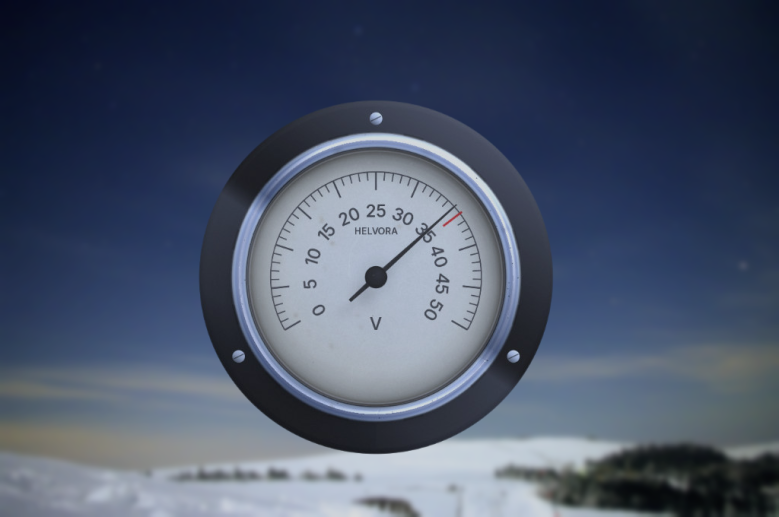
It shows 35 V
